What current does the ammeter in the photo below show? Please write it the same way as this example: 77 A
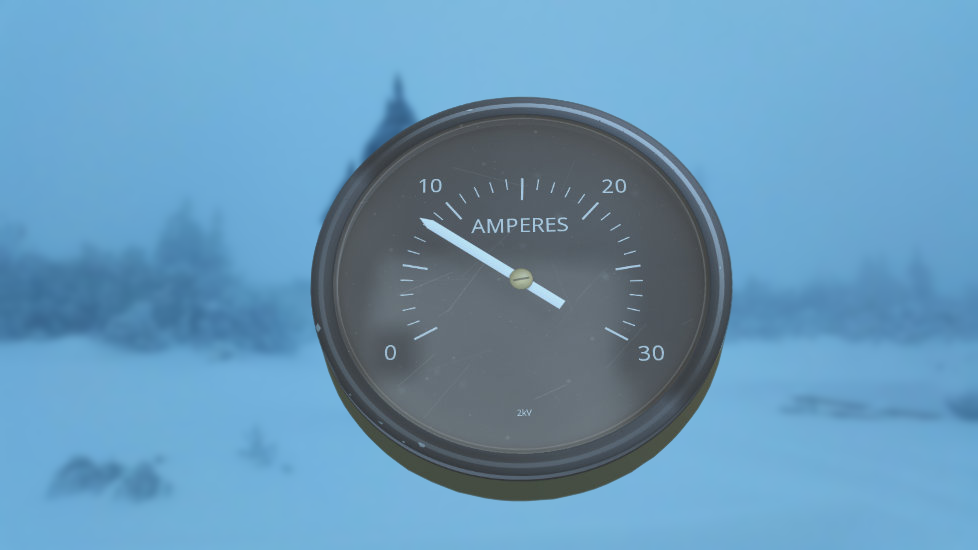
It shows 8 A
